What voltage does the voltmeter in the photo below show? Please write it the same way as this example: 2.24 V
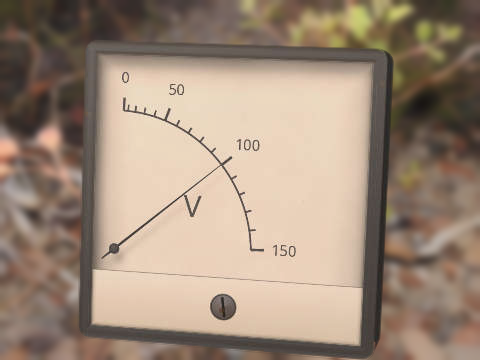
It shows 100 V
